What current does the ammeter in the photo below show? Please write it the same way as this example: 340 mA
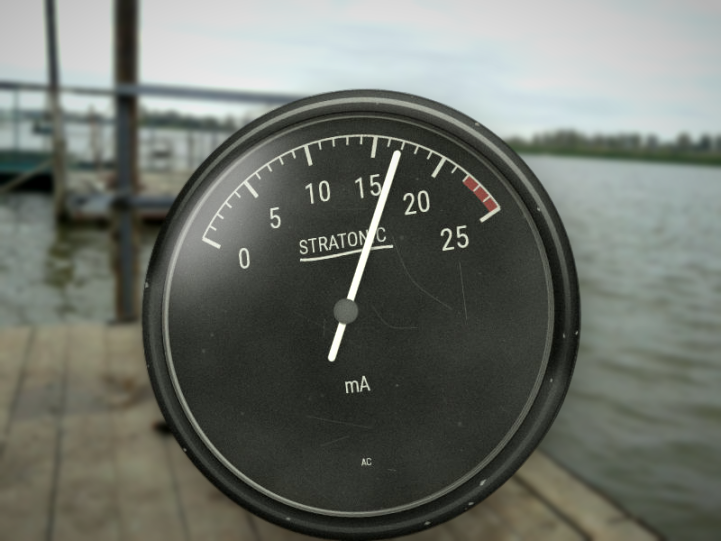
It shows 17 mA
